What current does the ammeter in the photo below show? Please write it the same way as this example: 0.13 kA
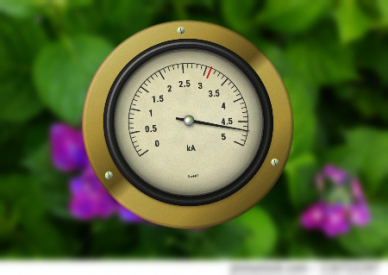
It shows 4.7 kA
